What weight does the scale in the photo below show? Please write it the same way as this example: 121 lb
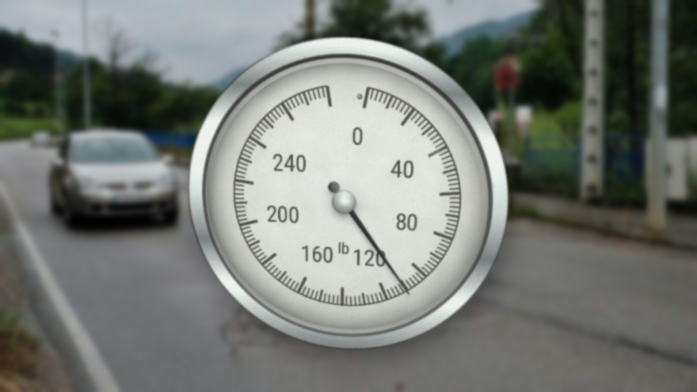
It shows 110 lb
